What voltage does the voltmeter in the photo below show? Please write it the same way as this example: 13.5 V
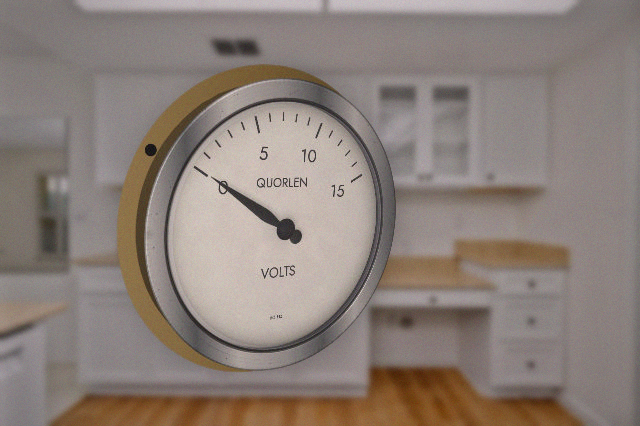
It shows 0 V
